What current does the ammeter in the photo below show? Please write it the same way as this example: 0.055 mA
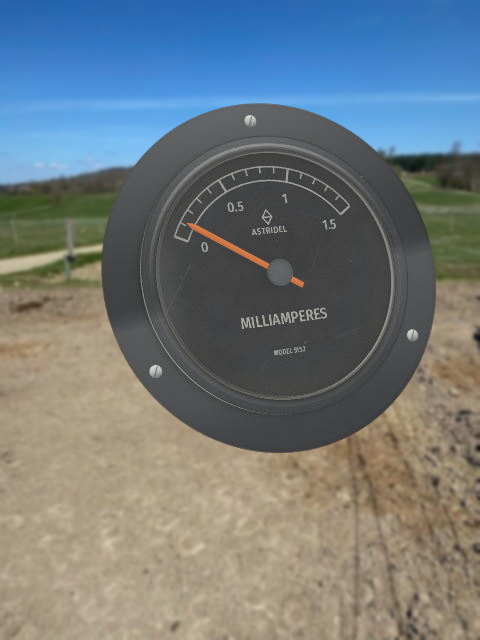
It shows 0.1 mA
